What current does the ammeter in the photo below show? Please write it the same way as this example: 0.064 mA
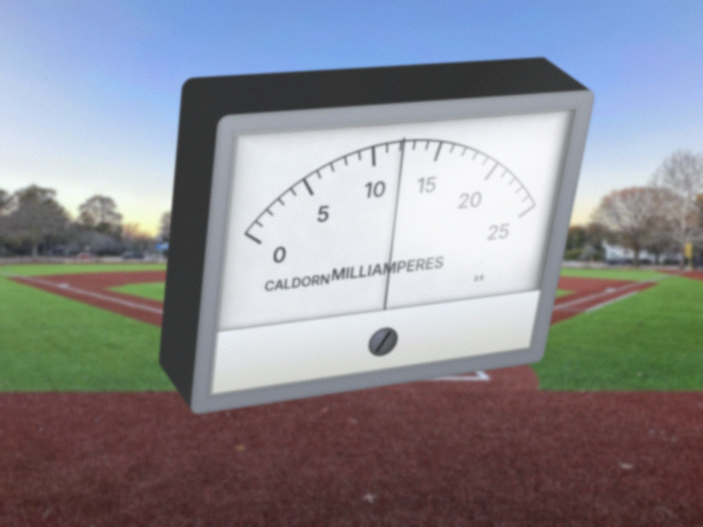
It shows 12 mA
